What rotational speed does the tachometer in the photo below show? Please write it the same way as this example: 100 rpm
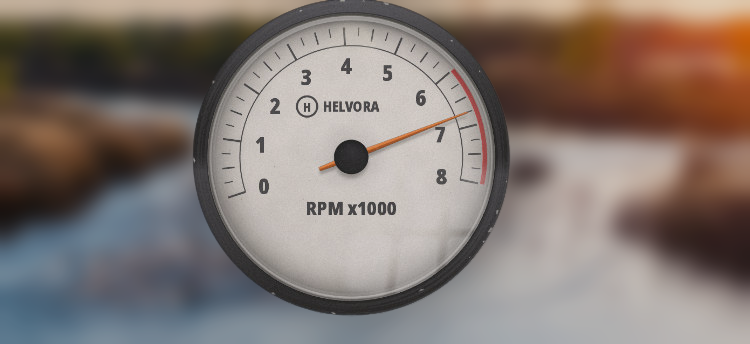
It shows 6750 rpm
